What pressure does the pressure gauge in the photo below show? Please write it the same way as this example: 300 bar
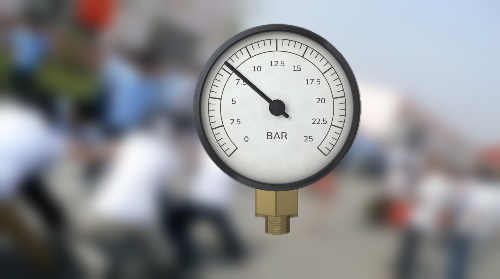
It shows 8 bar
